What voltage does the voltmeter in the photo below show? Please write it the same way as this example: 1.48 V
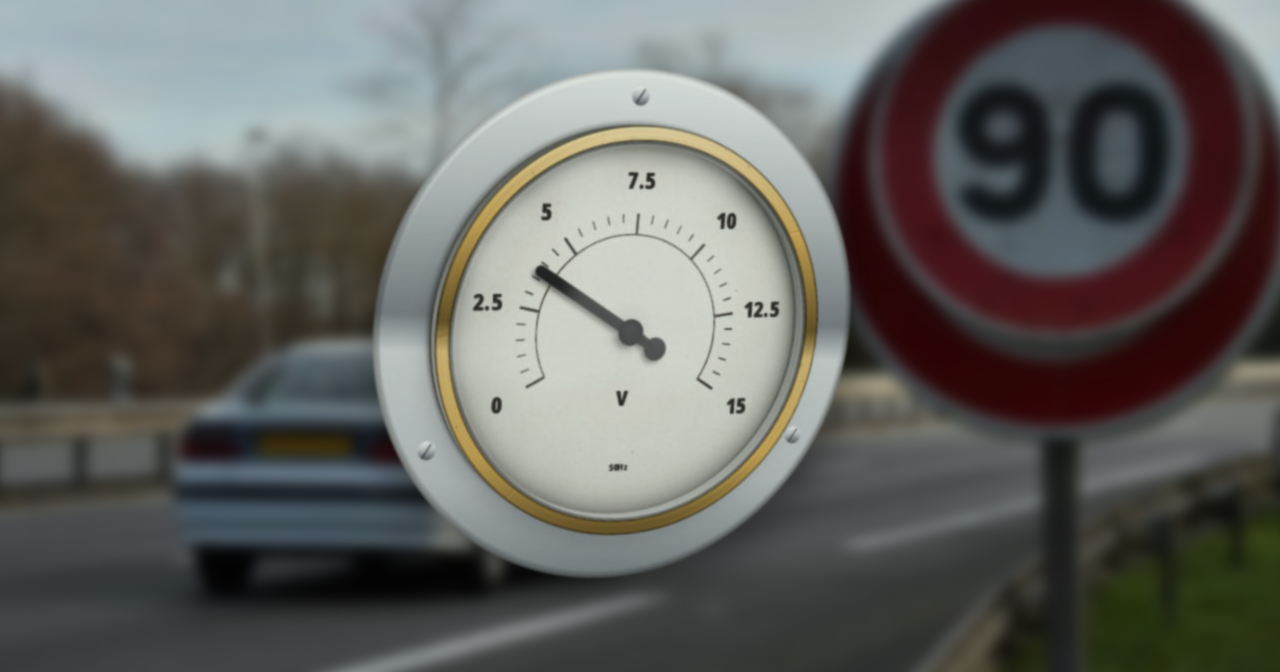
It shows 3.75 V
